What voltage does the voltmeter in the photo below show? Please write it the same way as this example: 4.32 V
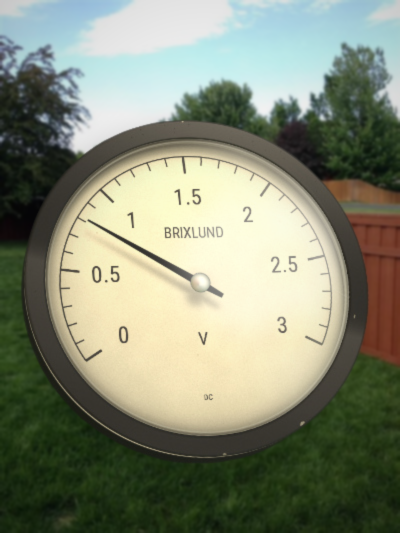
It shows 0.8 V
